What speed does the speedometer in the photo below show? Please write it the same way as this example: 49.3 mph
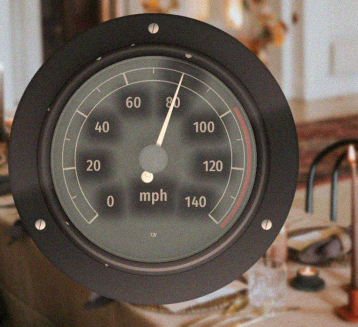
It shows 80 mph
